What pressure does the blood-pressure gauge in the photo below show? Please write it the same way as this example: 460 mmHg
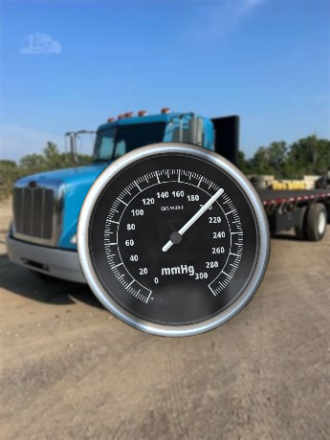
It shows 200 mmHg
